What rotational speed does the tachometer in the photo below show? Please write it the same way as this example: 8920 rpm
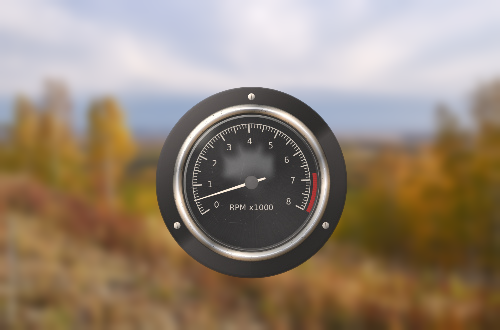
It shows 500 rpm
